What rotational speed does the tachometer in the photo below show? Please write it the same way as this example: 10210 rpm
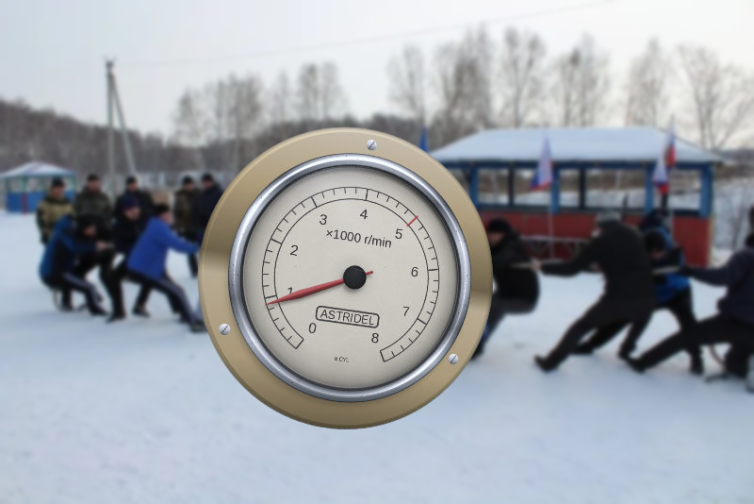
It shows 900 rpm
